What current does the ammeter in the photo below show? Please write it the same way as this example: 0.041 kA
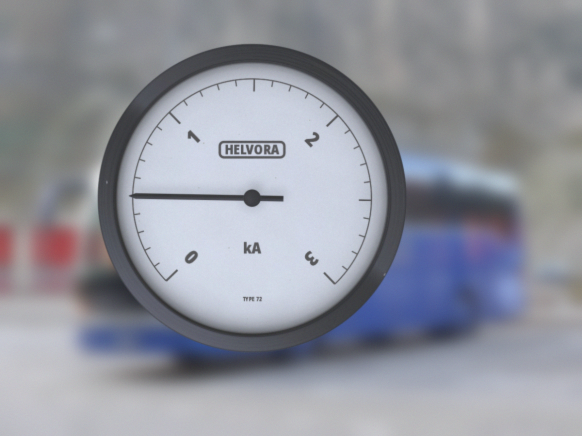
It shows 0.5 kA
